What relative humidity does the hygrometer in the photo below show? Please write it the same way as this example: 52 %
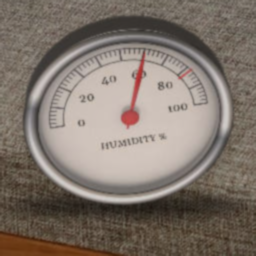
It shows 60 %
